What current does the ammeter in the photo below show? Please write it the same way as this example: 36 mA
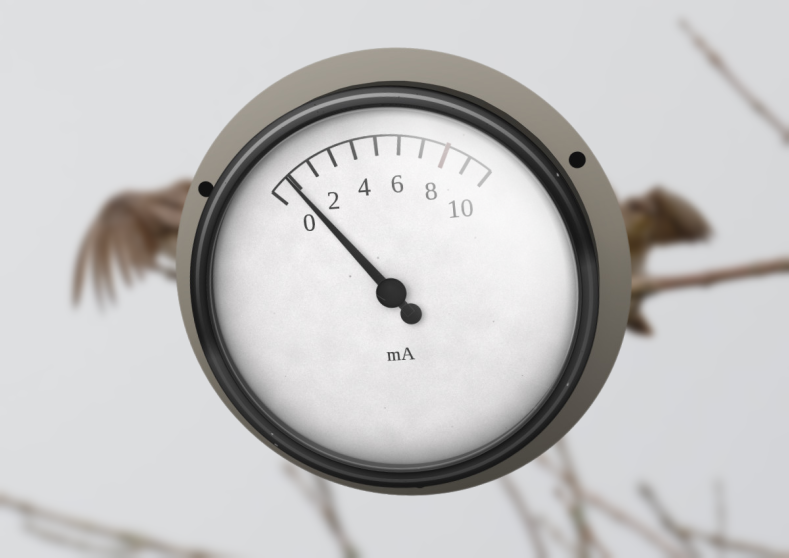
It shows 1 mA
